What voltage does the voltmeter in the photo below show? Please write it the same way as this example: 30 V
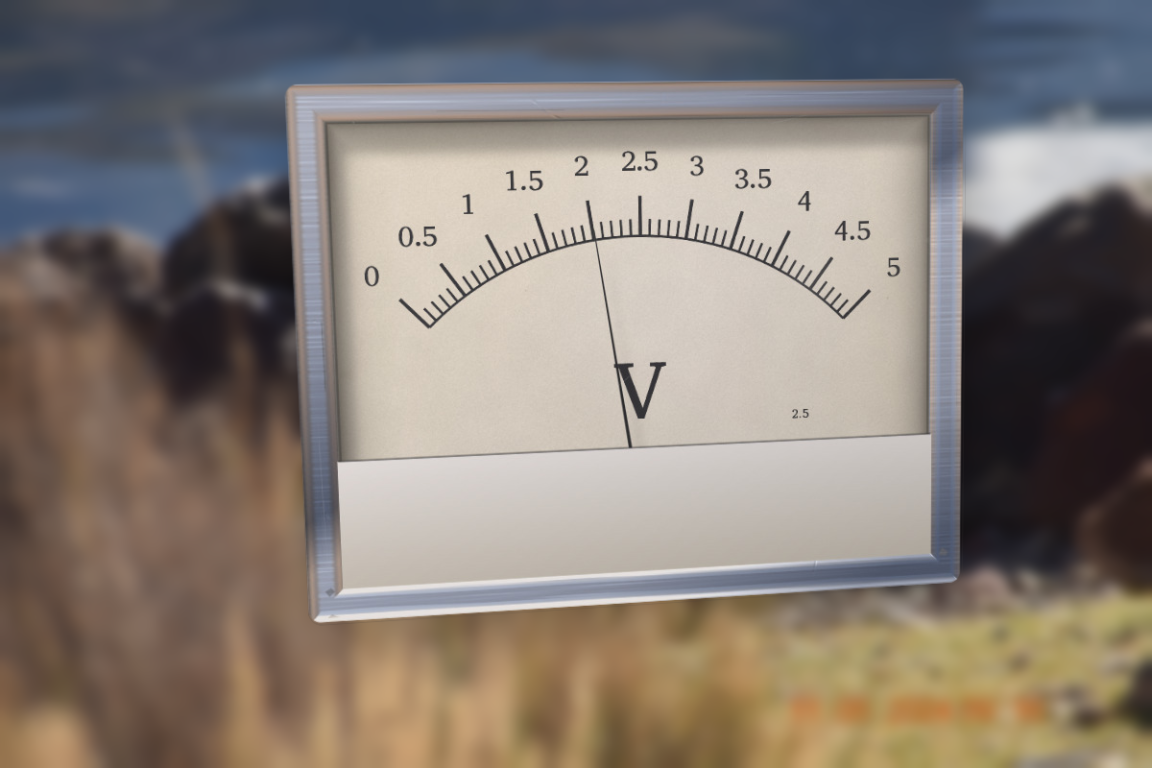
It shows 2 V
